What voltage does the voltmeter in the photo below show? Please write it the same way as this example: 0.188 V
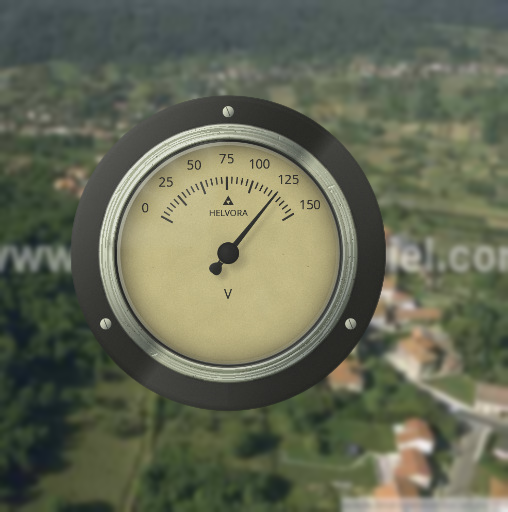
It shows 125 V
